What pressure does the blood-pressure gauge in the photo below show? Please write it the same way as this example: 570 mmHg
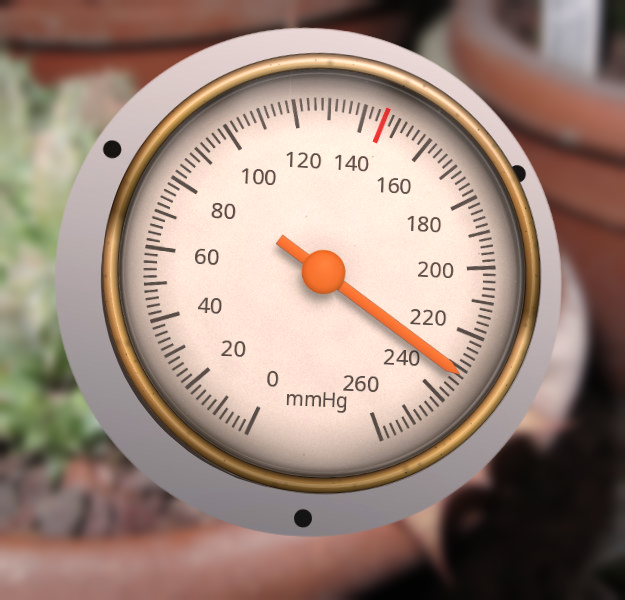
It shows 232 mmHg
